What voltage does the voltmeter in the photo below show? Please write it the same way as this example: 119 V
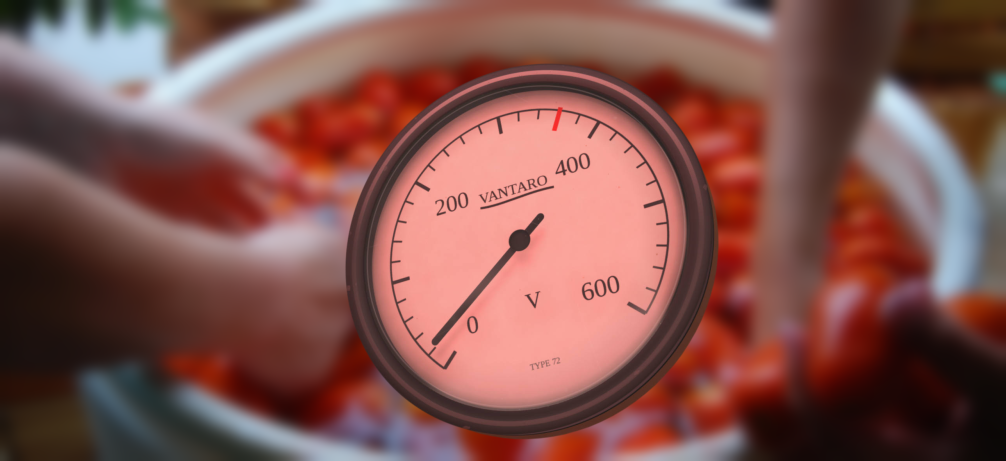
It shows 20 V
